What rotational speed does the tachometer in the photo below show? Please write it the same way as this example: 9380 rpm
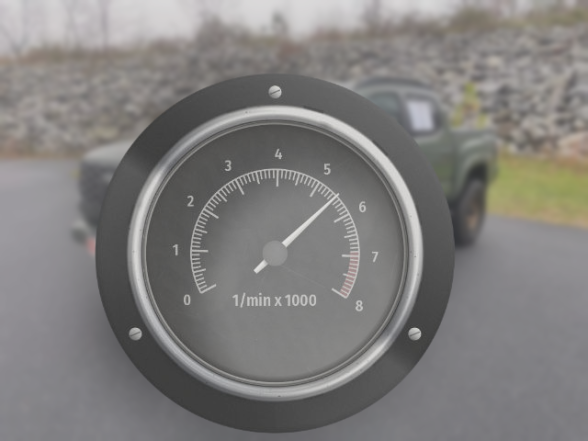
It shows 5500 rpm
